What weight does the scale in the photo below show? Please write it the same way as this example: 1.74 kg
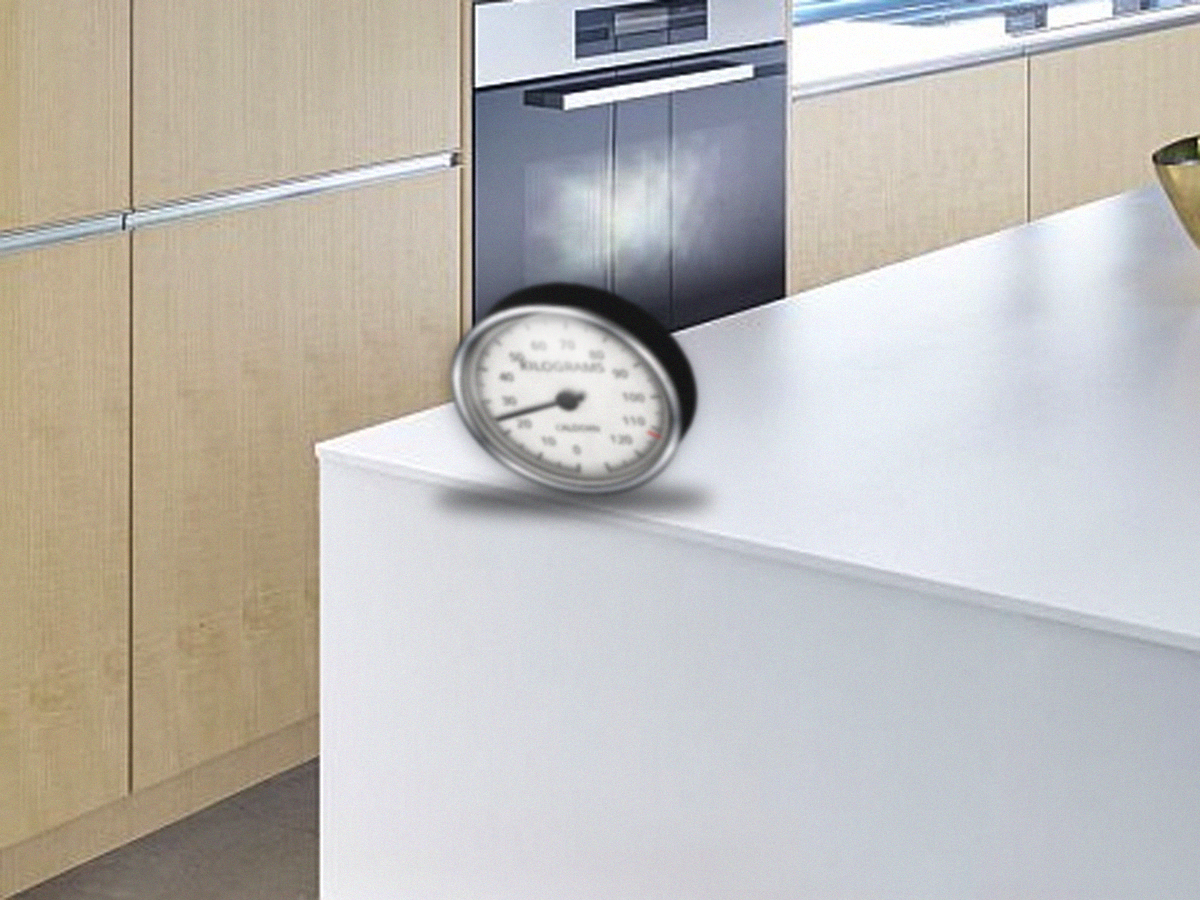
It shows 25 kg
